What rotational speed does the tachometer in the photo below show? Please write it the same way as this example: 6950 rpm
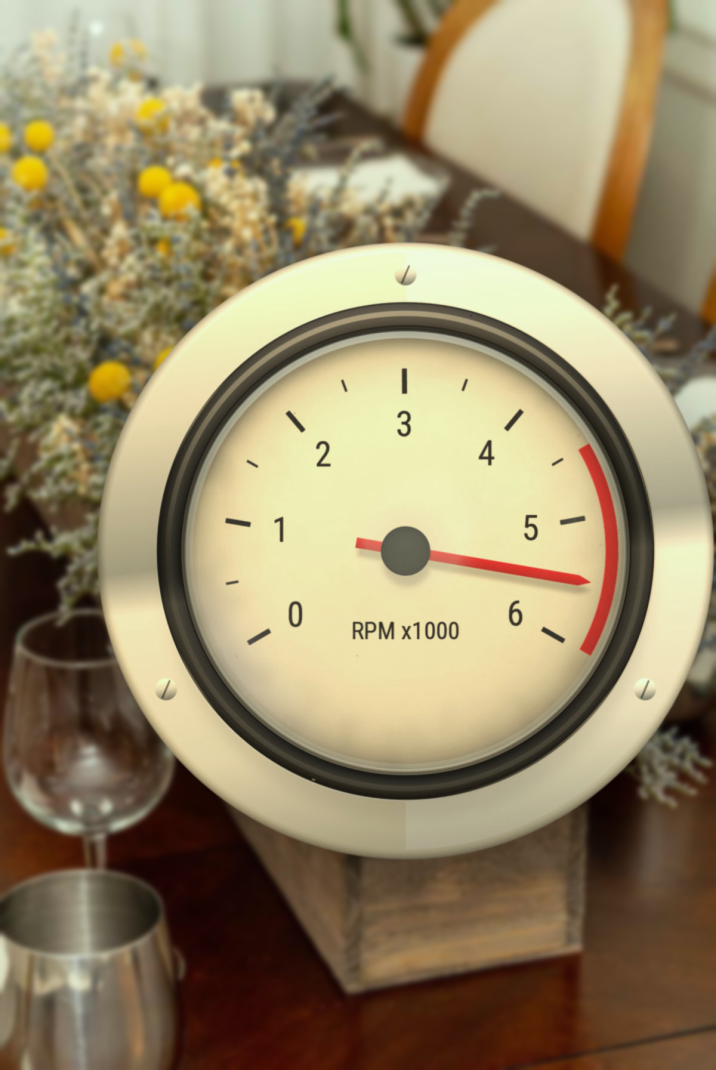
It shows 5500 rpm
